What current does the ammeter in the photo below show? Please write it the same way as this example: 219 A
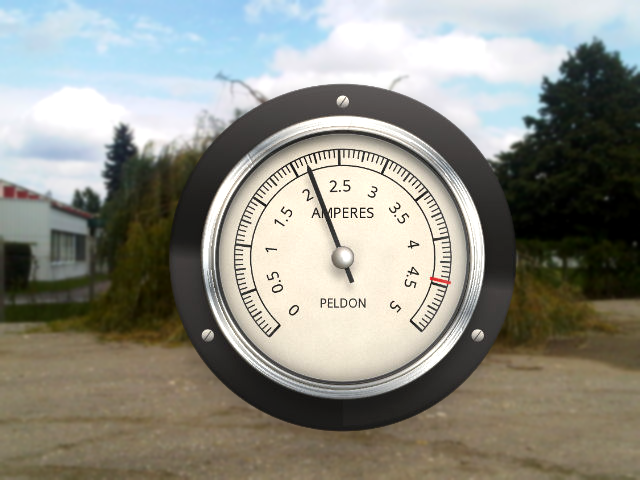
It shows 2.15 A
